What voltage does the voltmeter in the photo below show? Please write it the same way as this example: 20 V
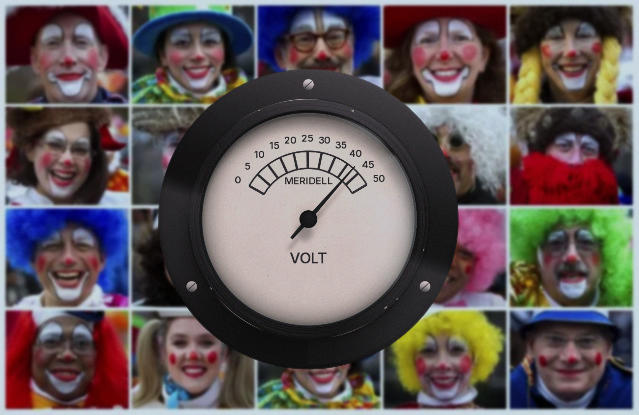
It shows 42.5 V
